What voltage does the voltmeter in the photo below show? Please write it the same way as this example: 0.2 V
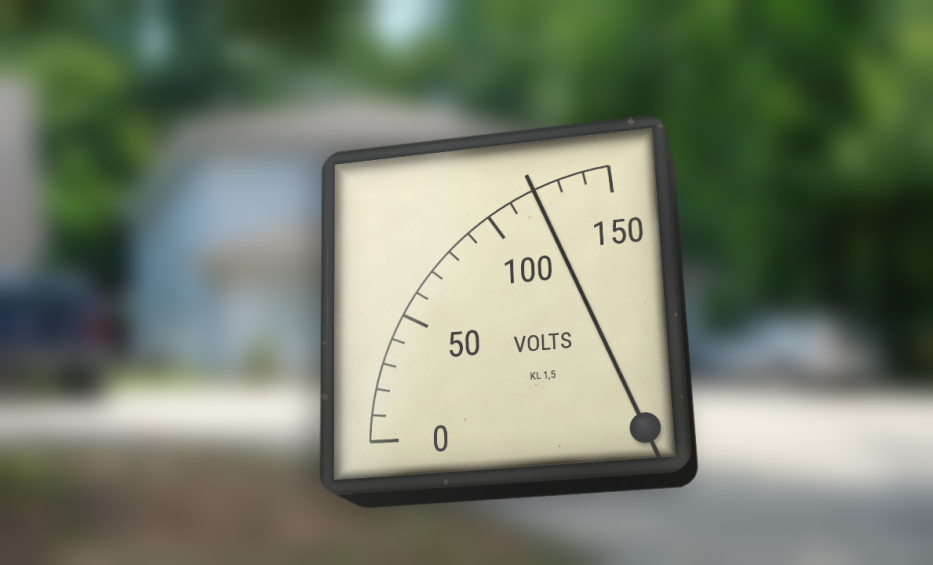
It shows 120 V
